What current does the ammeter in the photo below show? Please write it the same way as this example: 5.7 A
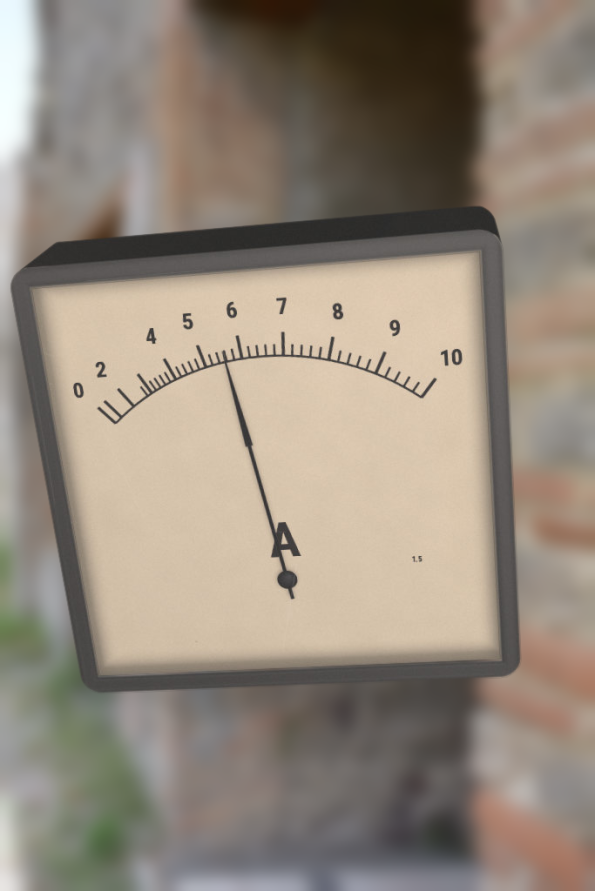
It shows 5.6 A
